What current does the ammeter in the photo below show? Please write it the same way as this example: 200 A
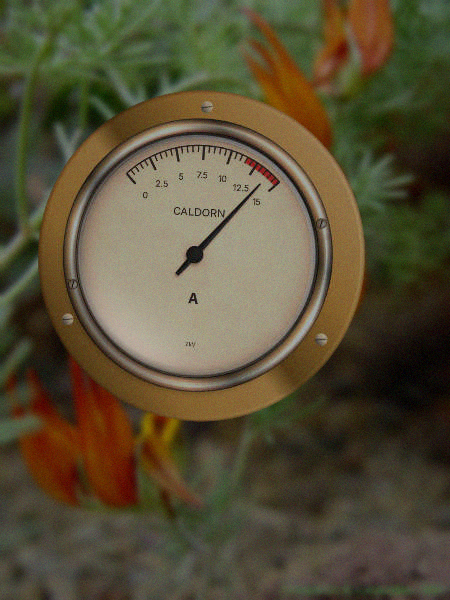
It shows 14 A
